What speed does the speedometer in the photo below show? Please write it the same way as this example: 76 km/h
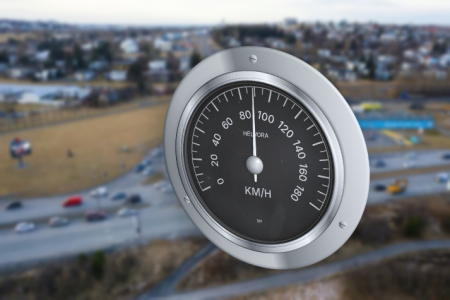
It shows 90 km/h
